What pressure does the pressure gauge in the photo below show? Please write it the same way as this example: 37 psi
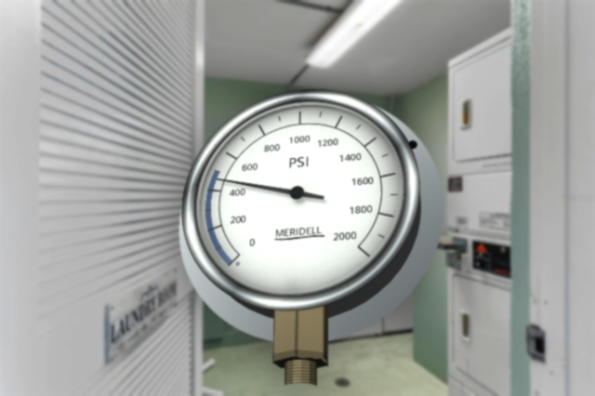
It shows 450 psi
